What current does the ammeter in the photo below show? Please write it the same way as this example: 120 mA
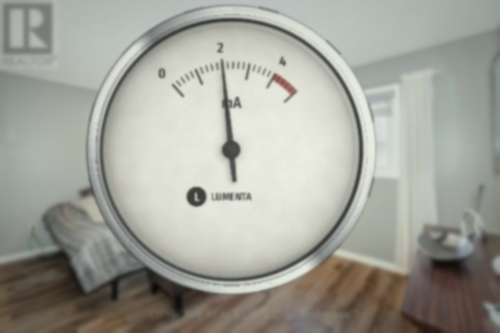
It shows 2 mA
